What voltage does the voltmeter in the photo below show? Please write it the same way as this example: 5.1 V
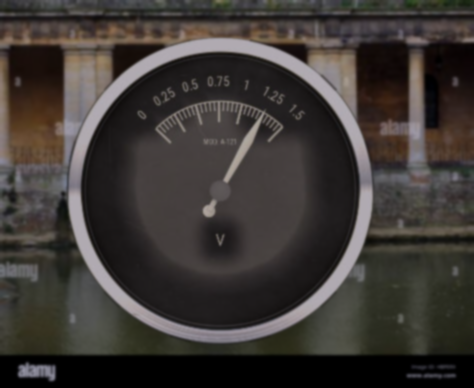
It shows 1.25 V
